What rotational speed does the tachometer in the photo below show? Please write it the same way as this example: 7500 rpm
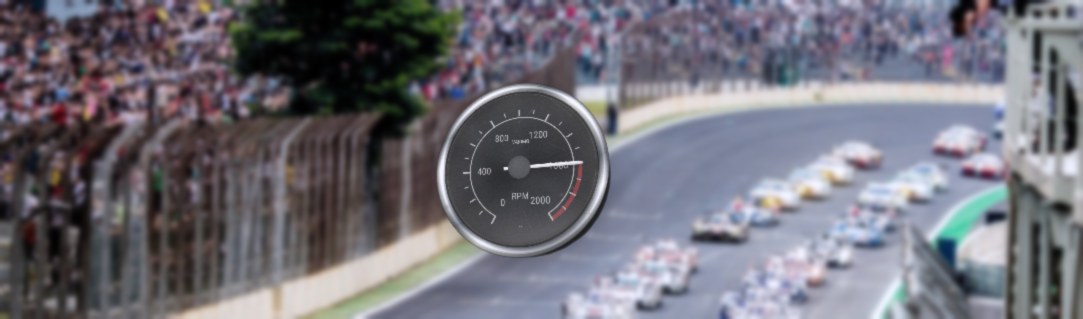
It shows 1600 rpm
